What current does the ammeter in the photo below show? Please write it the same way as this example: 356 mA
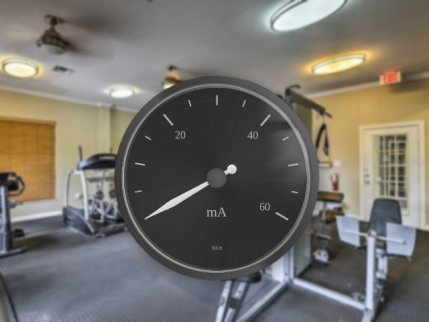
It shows 0 mA
